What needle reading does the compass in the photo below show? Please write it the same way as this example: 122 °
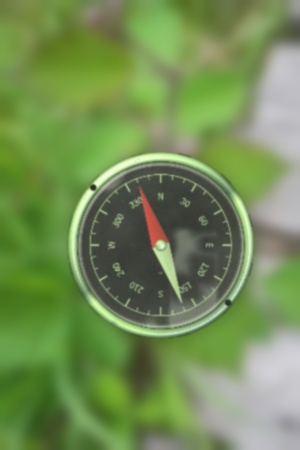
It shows 340 °
